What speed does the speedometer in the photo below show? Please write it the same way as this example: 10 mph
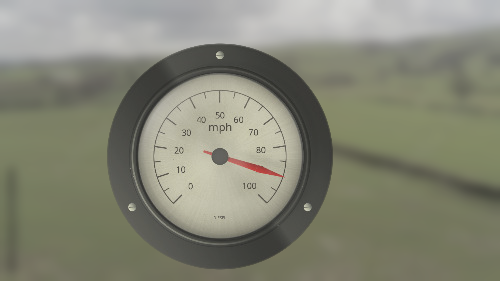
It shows 90 mph
